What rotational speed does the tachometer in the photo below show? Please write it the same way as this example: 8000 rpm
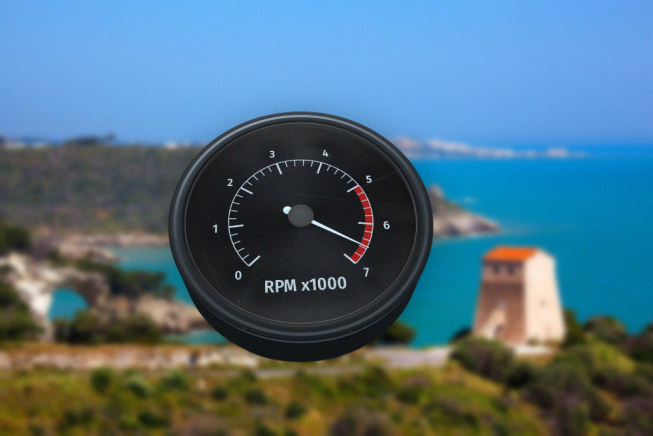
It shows 6600 rpm
